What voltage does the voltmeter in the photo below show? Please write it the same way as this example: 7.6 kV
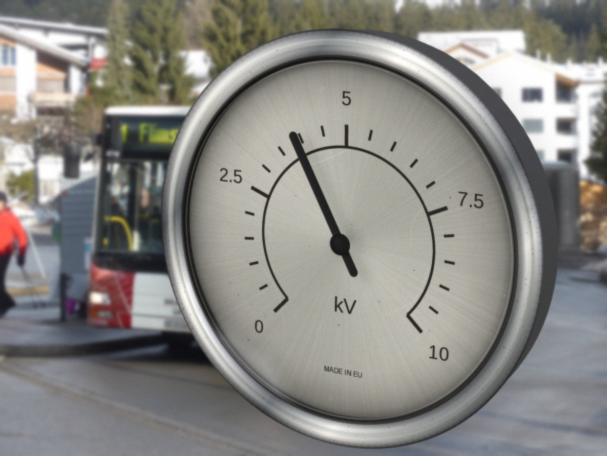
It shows 4 kV
